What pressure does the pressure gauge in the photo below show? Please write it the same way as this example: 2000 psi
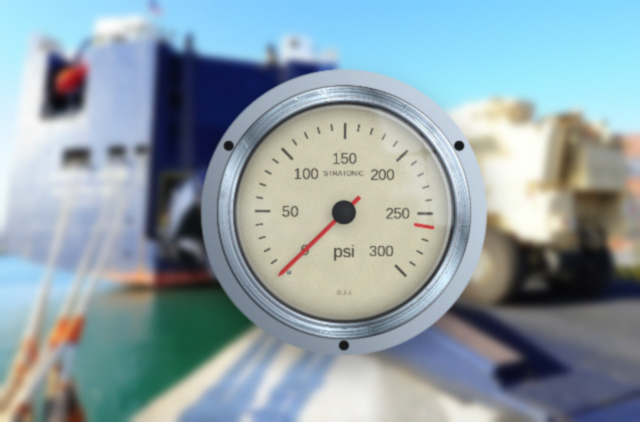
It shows 0 psi
